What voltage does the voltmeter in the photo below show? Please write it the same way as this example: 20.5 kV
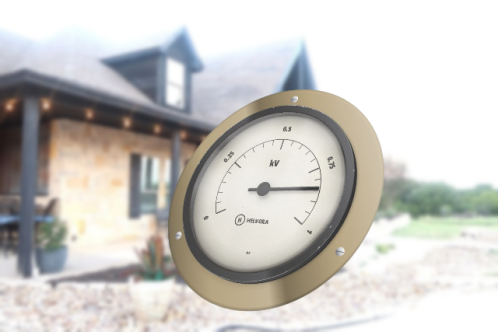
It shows 0.85 kV
